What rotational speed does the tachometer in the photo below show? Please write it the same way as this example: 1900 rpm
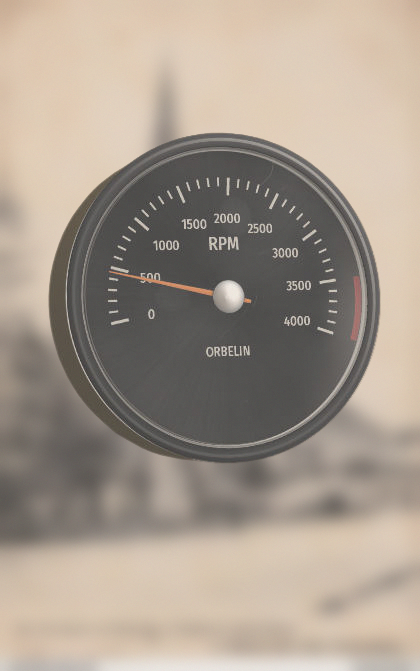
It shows 450 rpm
